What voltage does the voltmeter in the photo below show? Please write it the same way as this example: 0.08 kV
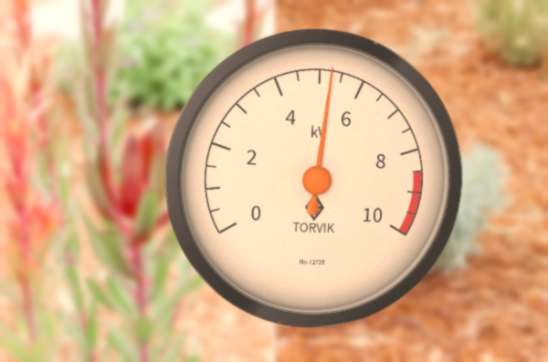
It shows 5.25 kV
